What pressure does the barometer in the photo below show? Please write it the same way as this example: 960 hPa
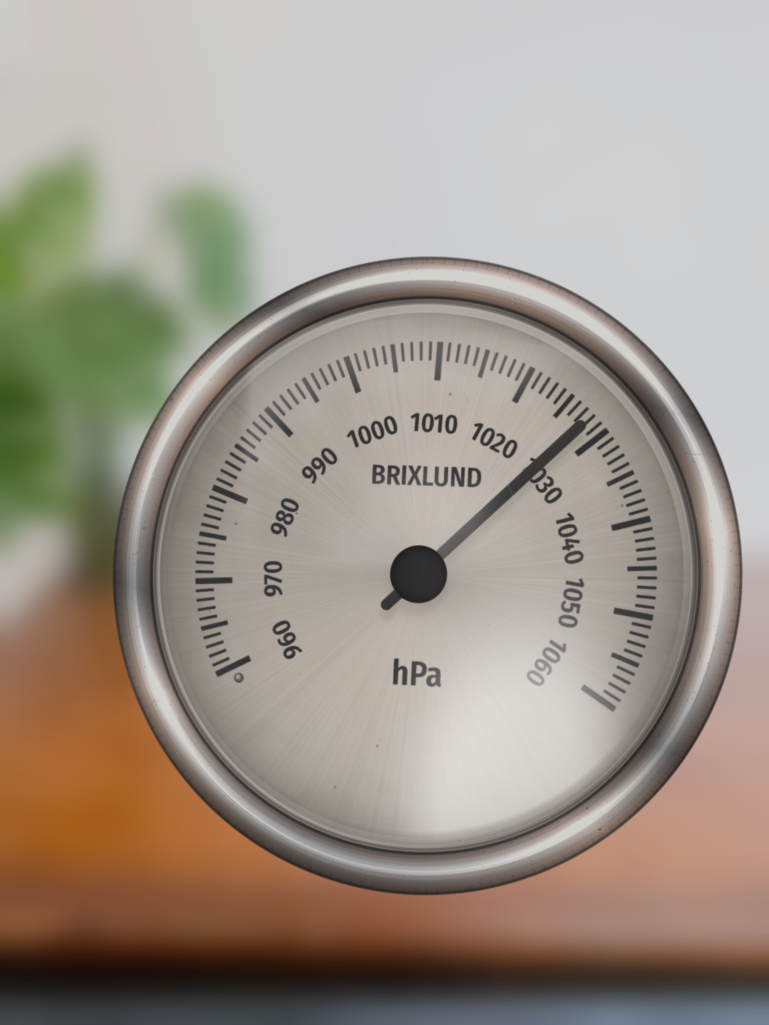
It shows 1028 hPa
